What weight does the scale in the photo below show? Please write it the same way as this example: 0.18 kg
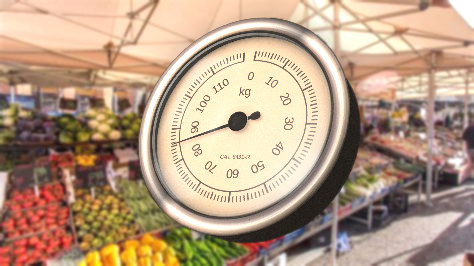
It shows 85 kg
